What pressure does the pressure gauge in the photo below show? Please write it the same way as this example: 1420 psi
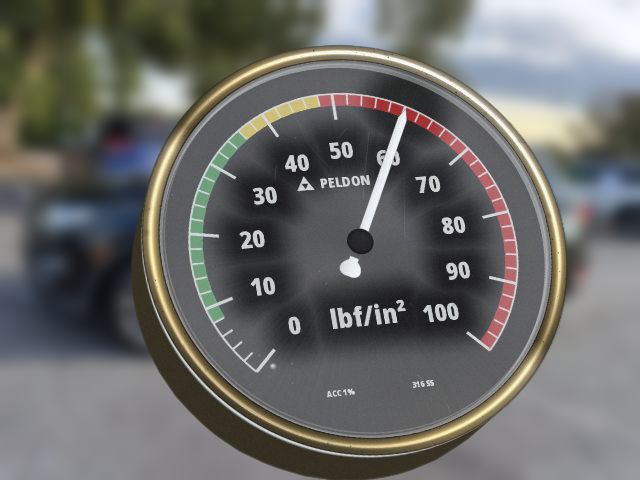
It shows 60 psi
